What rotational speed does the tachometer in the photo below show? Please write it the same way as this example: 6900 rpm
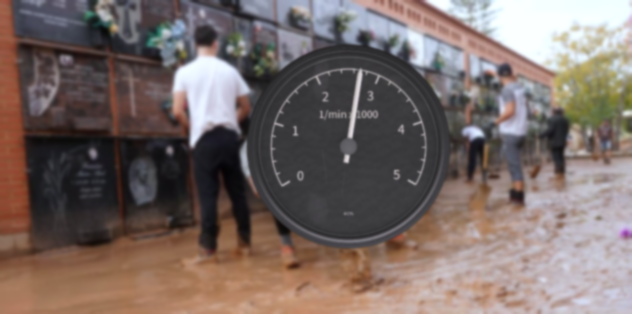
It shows 2700 rpm
